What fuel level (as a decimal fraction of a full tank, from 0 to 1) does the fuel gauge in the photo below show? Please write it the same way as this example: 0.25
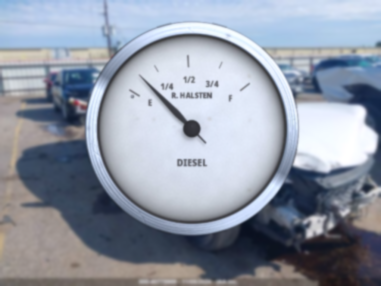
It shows 0.125
